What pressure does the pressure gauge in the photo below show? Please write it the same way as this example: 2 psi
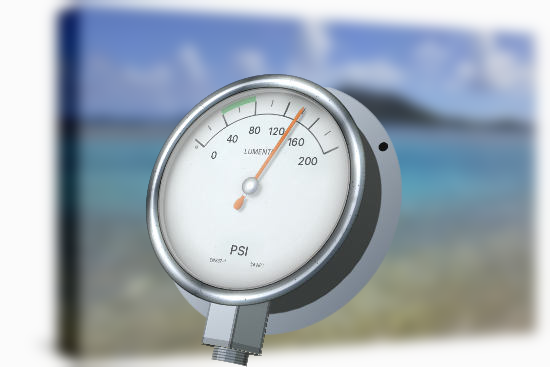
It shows 140 psi
